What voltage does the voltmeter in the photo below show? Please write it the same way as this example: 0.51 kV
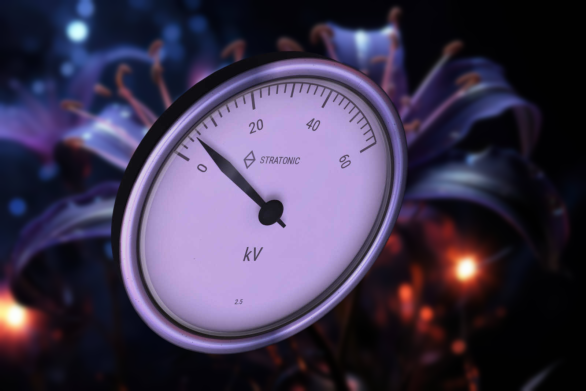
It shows 5 kV
